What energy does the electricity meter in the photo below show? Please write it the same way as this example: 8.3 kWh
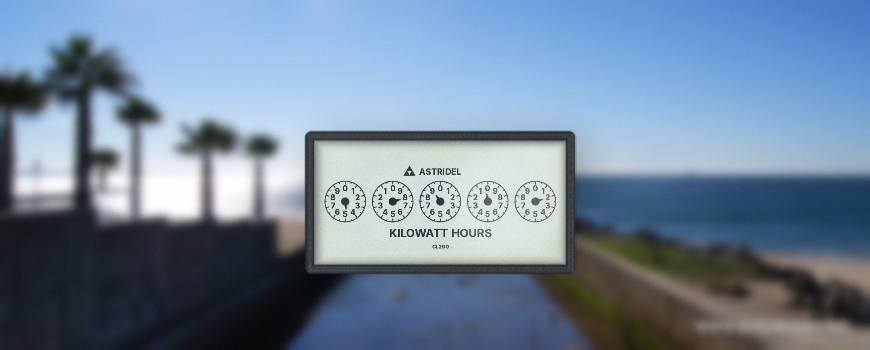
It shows 47902 kWh
